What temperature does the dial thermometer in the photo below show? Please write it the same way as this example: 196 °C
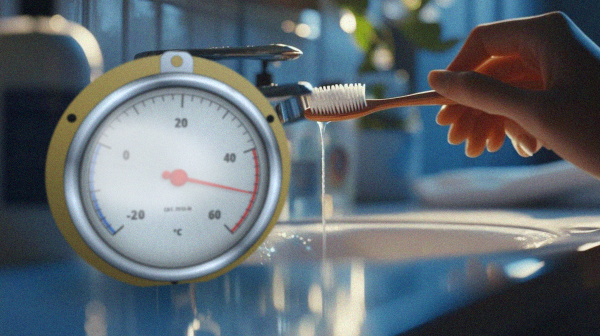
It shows 50 °C
